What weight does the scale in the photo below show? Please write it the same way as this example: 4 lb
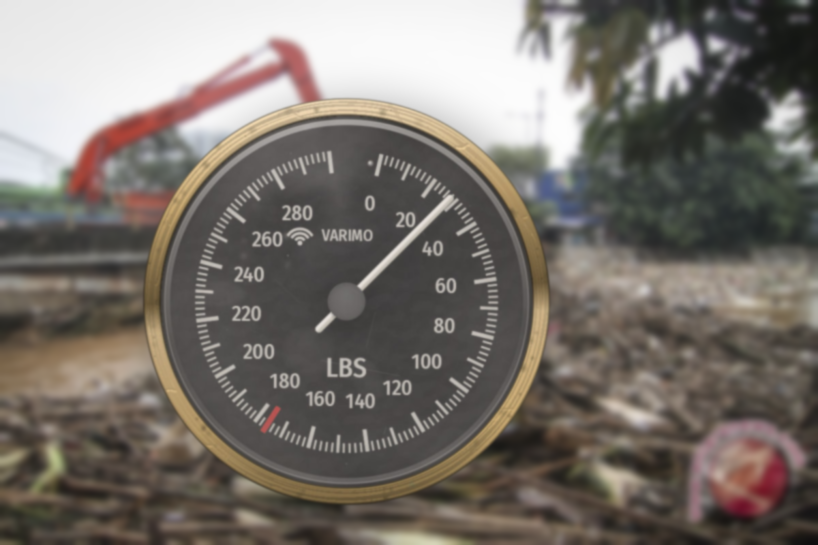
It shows 28 lb
